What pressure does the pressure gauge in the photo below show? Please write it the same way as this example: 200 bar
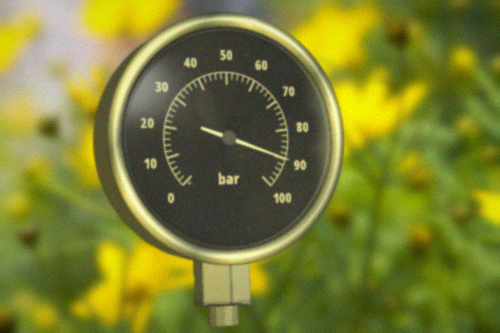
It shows 90 bar
